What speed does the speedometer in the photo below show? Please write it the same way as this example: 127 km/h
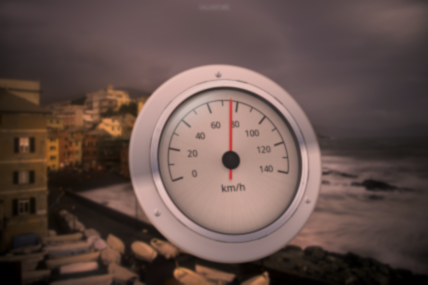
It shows 75 km/h
